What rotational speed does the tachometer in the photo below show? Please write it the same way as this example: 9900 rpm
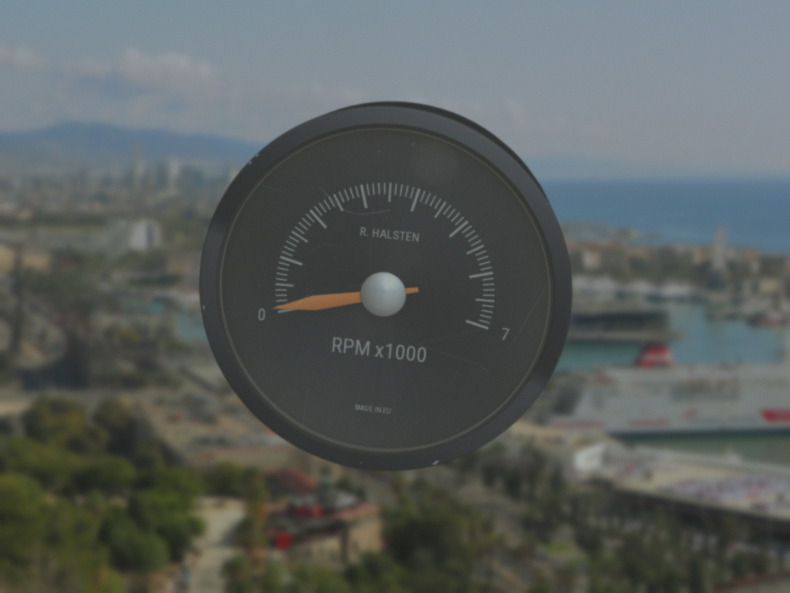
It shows 100 rpm
